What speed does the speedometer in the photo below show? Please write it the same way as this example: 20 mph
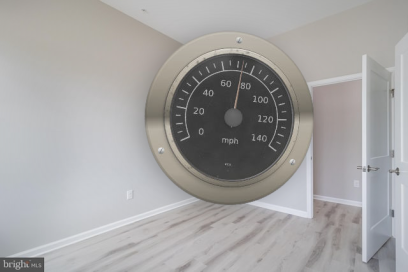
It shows 72.5 mph
